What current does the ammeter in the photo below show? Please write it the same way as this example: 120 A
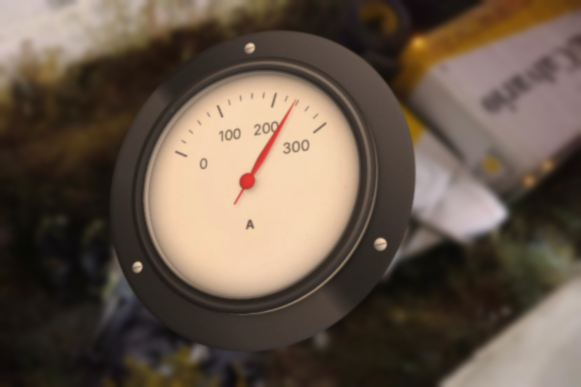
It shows 240 A
